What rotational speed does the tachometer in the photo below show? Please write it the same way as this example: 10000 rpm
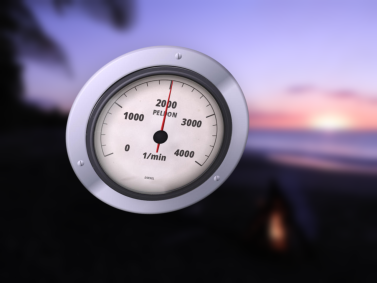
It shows 2000 rpm
